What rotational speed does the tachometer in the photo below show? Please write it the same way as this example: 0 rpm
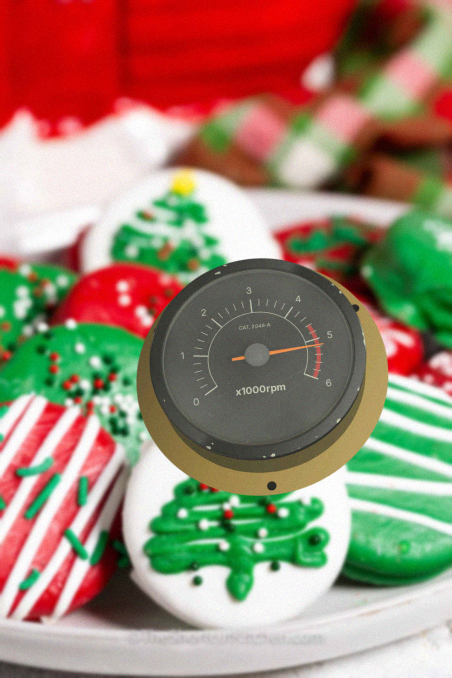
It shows 5200 rpm
